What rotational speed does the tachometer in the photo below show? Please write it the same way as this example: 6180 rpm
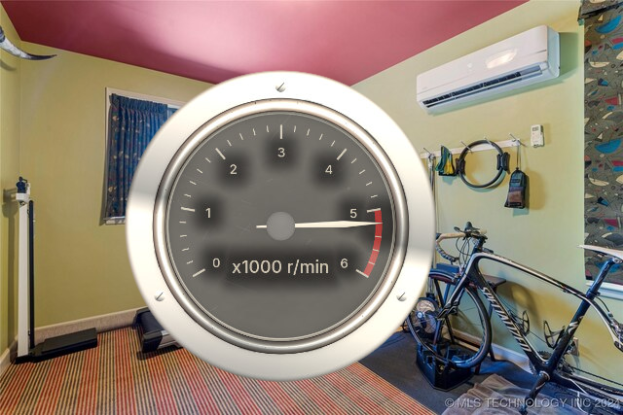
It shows 5200 rpm
